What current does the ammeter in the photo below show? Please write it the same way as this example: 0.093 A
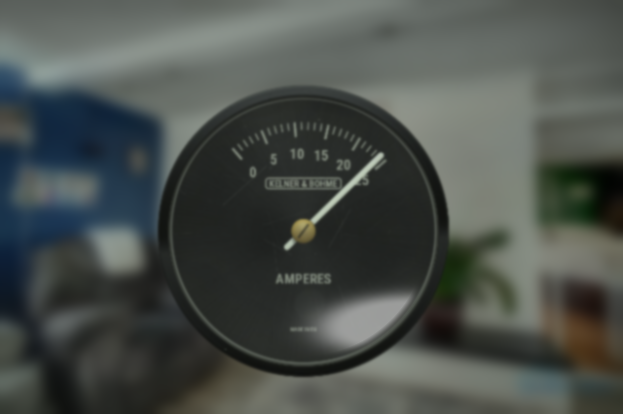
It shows 24 A
